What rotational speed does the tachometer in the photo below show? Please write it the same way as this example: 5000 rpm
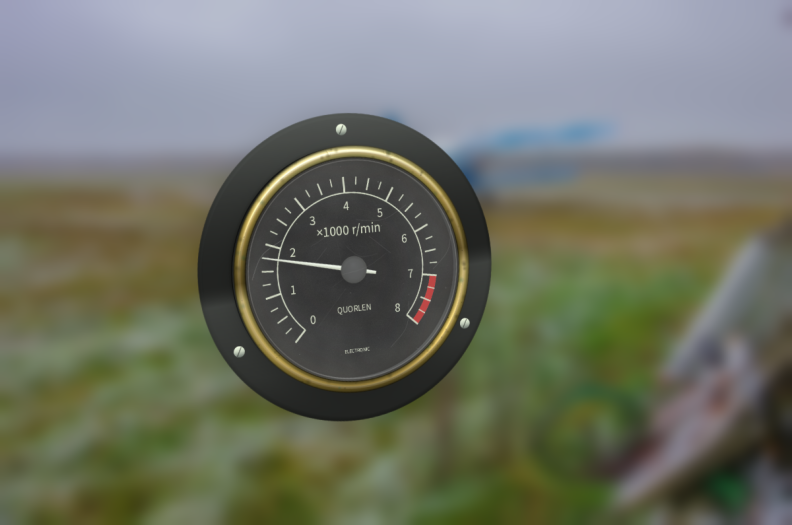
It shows 1750 rpm
